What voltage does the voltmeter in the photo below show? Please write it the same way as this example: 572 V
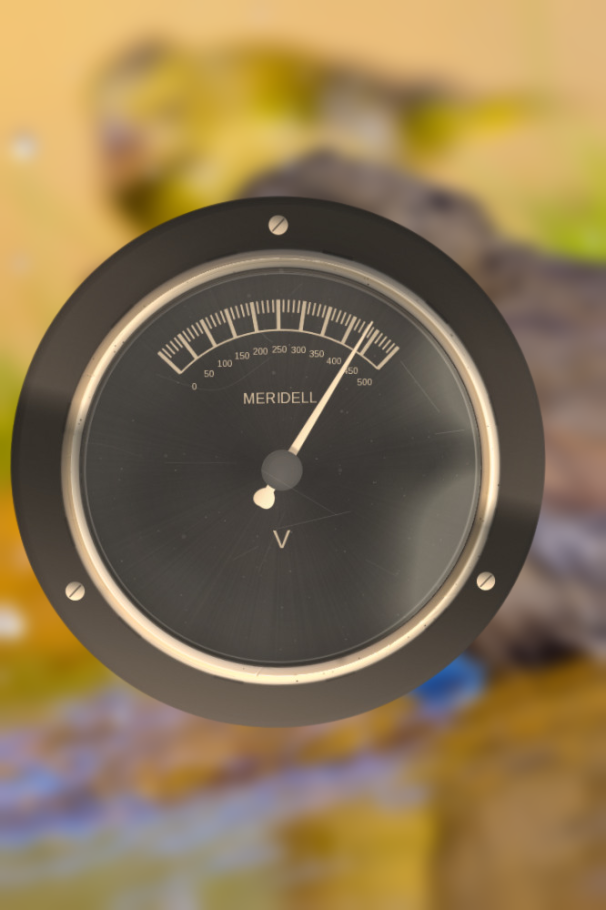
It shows 430 V
